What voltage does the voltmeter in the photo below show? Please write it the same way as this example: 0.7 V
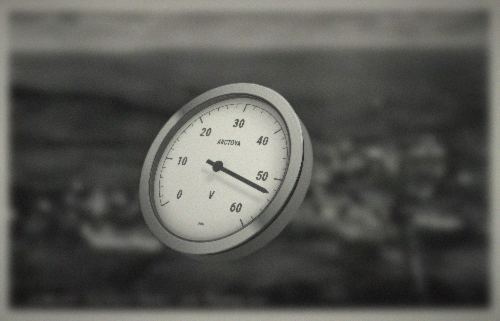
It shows 53 V
